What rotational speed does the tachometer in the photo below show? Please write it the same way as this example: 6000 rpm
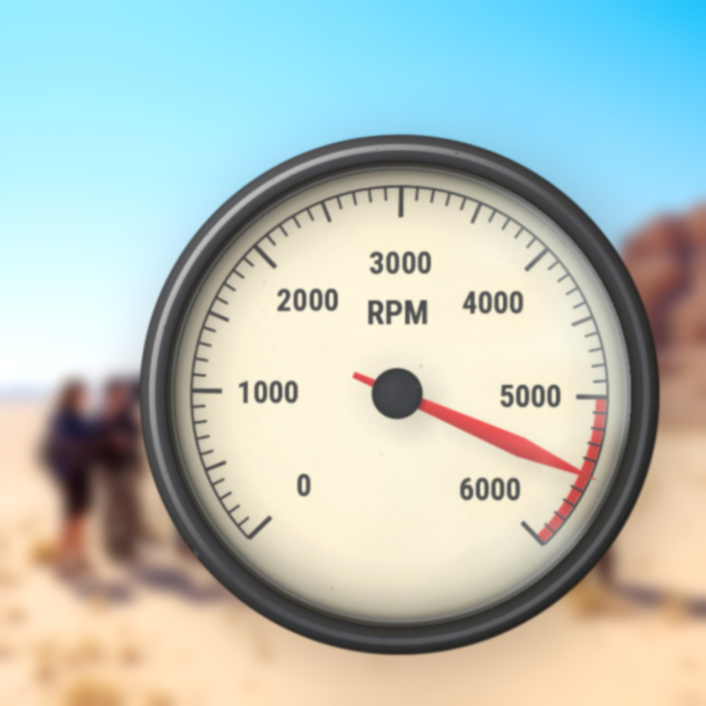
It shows 5500 rpm
